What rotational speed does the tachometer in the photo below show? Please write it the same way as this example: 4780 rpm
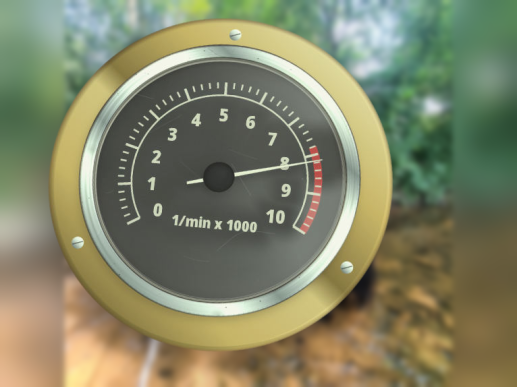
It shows 8200 rpm
